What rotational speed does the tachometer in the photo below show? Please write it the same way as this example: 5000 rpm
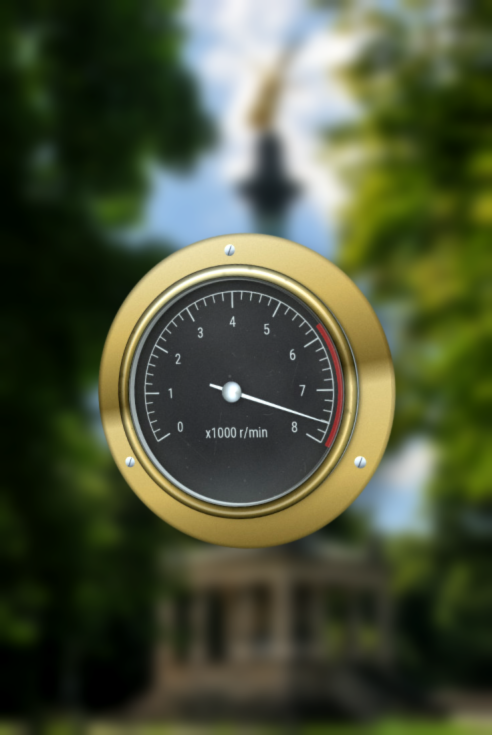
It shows 7600 rpm
